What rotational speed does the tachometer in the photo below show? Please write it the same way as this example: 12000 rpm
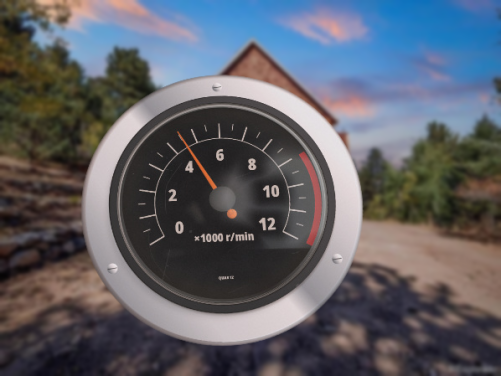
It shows 4500 rpm
